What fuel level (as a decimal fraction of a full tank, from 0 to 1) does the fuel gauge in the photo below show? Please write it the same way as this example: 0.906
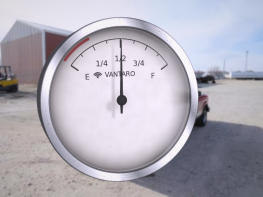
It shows 0.5
